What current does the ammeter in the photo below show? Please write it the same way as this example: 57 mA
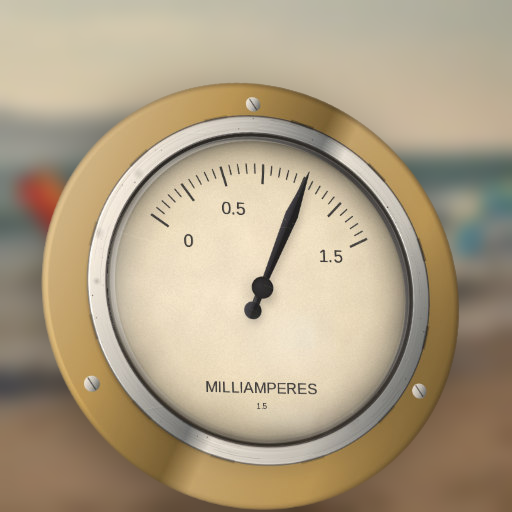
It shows 1 mA
